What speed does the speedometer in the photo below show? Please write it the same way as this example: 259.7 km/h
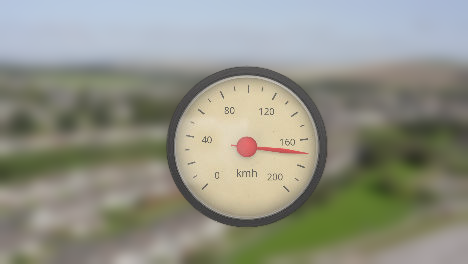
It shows 170 km/h
